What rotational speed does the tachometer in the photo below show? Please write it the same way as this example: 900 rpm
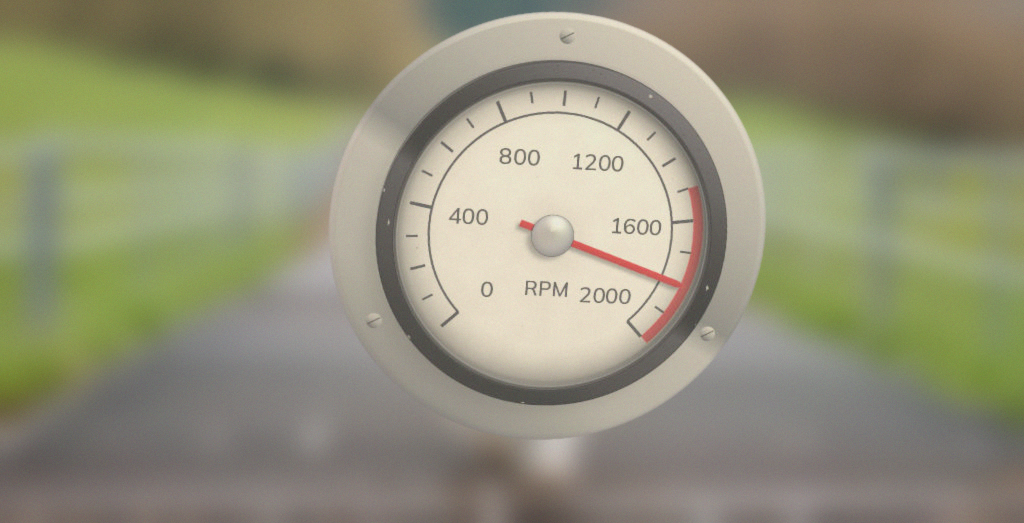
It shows 1800 rpm
